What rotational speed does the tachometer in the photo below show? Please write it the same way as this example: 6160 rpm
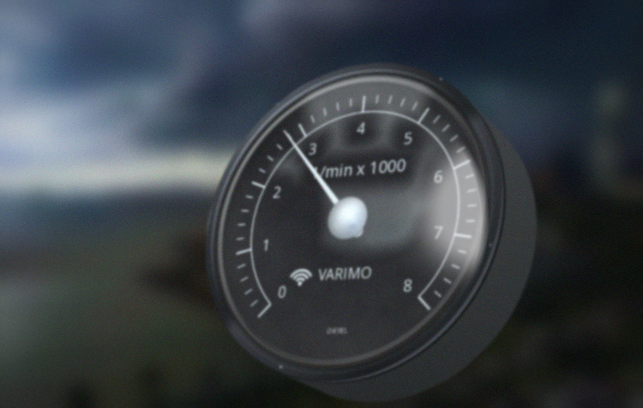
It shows 2800 rpm
